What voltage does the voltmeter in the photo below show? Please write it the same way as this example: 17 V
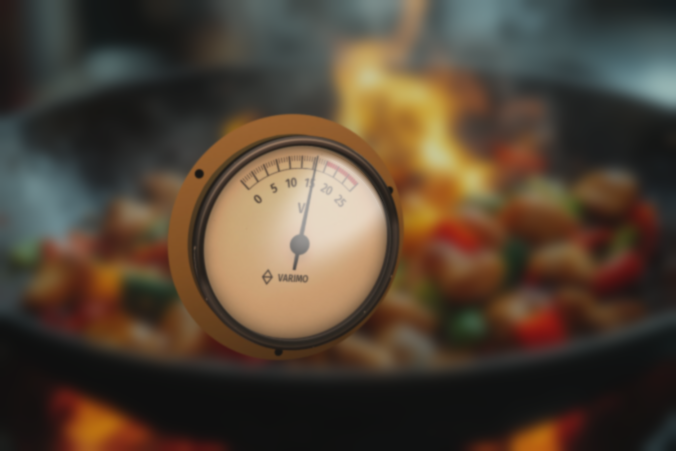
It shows 15 V
